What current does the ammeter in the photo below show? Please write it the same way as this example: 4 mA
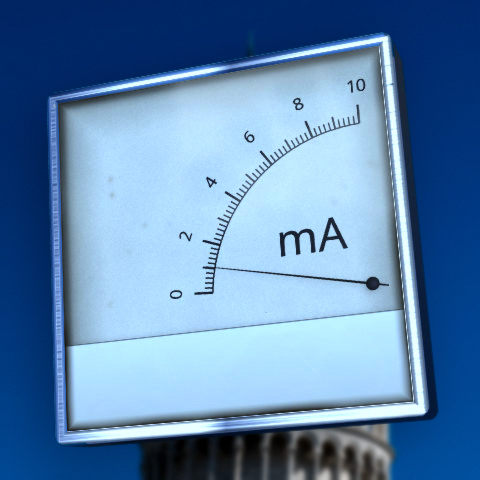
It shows 1 mA
